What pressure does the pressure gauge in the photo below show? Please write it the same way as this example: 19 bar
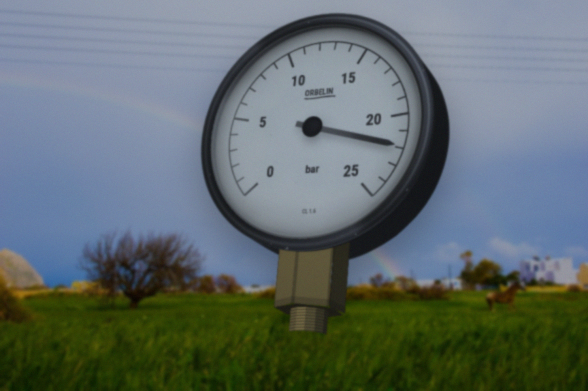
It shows 22 bar
